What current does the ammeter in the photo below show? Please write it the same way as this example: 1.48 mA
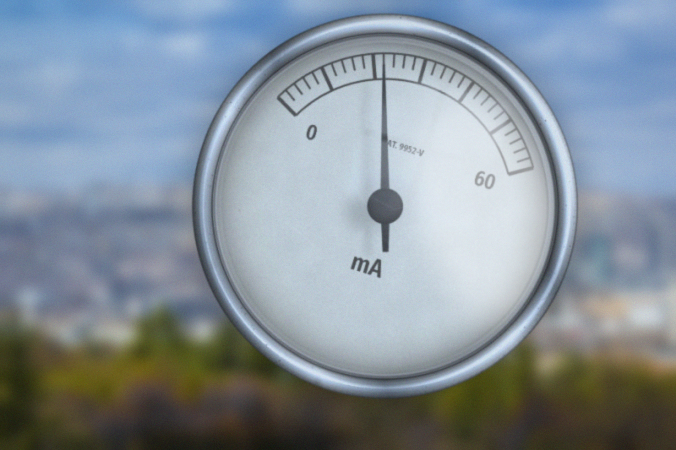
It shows 22 mA
